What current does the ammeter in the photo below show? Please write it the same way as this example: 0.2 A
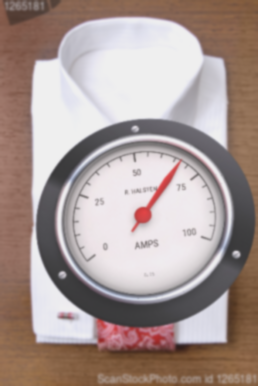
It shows 67.5 A
